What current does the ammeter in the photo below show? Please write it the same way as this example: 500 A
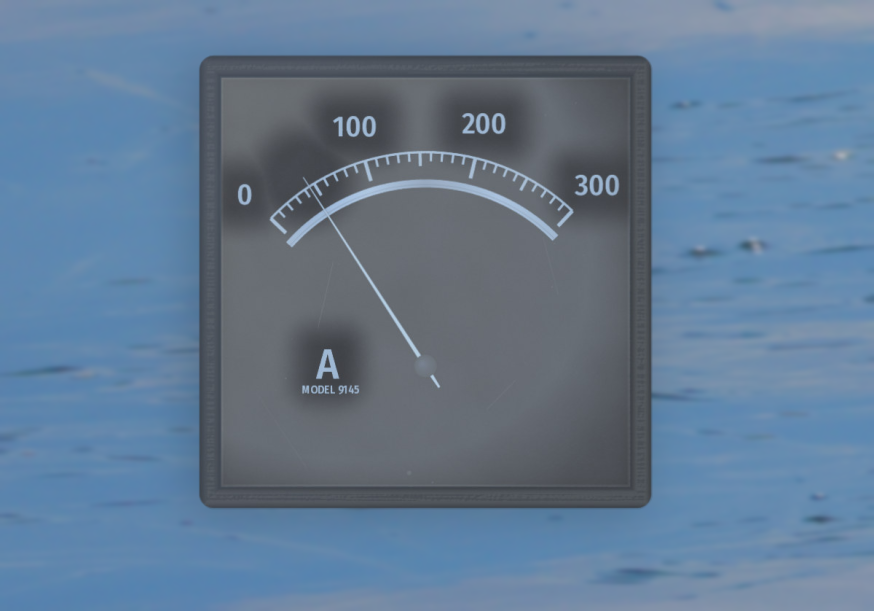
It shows 45 A
